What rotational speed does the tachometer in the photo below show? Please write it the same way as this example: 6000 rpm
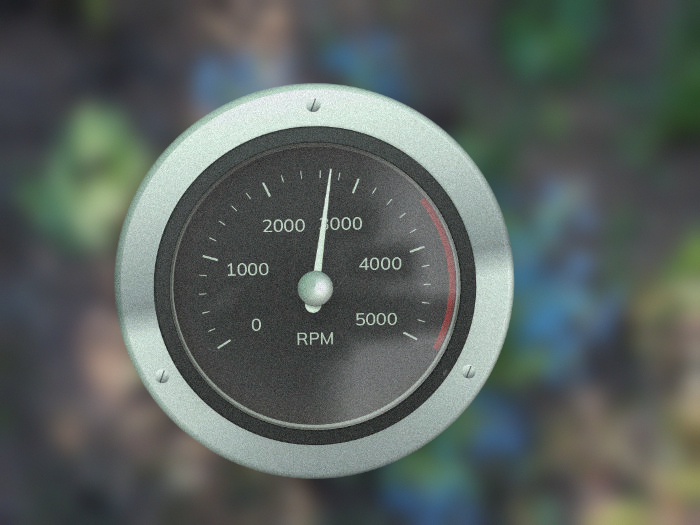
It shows 2700 rpm
